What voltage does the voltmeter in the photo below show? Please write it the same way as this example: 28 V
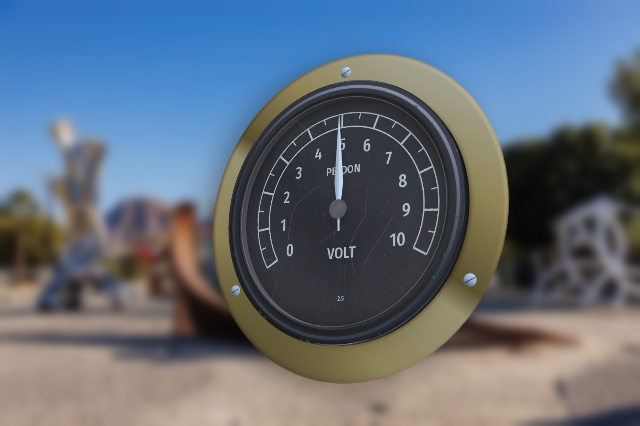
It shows 5 V
